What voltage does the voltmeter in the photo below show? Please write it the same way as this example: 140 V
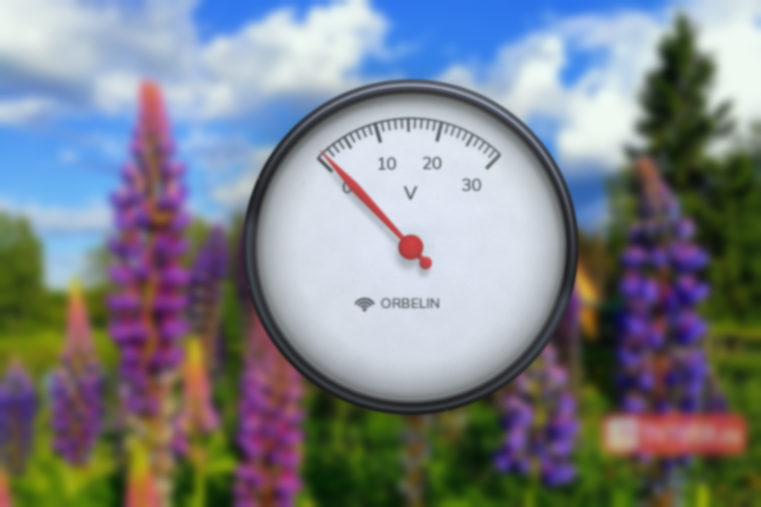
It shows 1 V
